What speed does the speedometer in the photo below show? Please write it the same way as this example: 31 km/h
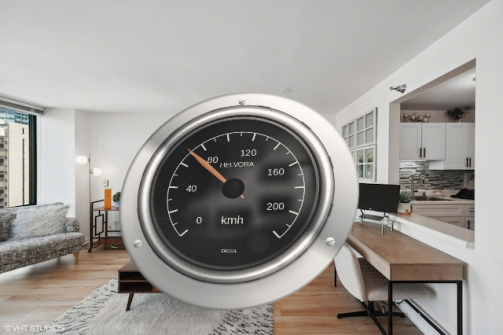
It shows 70 km/h
